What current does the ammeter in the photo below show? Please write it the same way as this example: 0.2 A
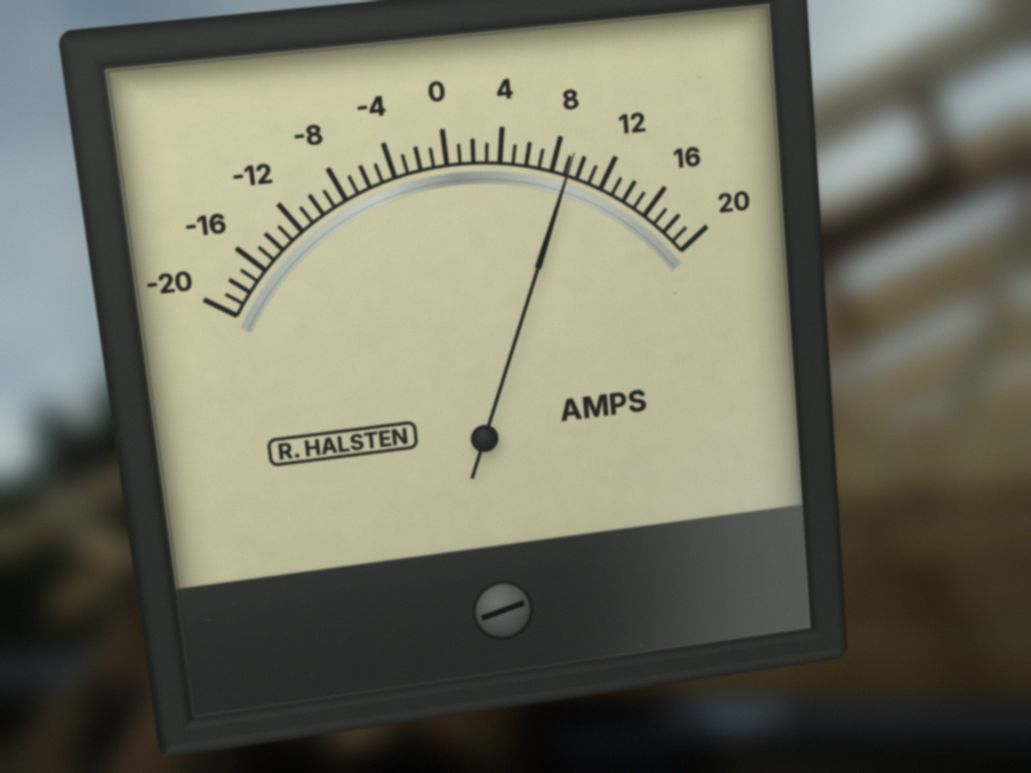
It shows 9 A
